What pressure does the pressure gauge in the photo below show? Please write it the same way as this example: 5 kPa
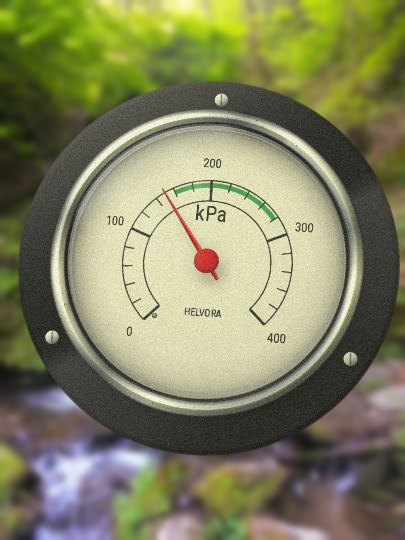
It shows 150 kPa
